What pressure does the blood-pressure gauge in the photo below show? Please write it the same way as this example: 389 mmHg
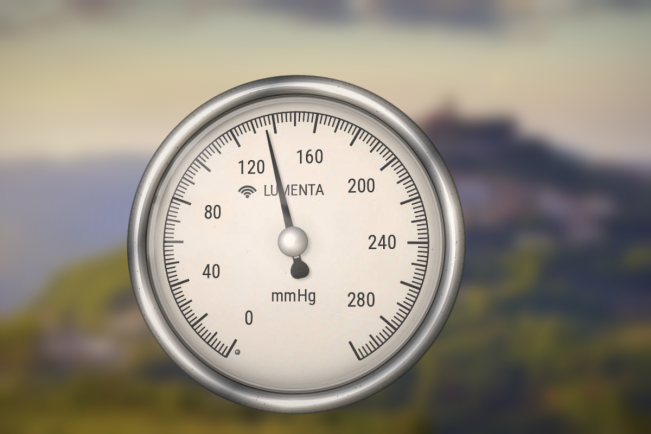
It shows 136 mmHg
